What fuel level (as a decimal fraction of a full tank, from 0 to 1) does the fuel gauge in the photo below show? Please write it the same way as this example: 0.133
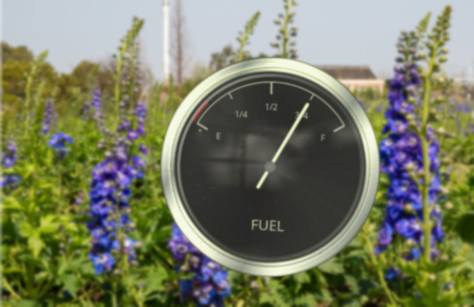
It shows 0.75
